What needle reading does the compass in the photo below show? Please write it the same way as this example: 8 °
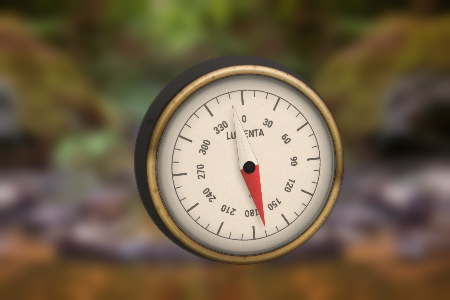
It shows 170 °
